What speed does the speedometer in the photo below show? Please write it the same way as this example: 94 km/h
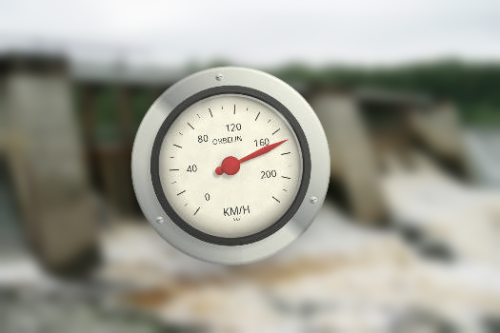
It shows 170 km/h
